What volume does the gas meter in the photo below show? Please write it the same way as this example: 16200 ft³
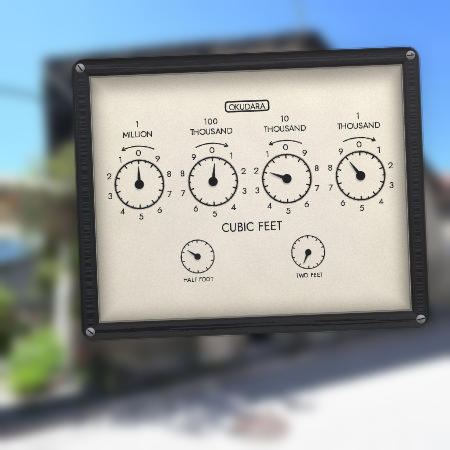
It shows 1900 ft³
